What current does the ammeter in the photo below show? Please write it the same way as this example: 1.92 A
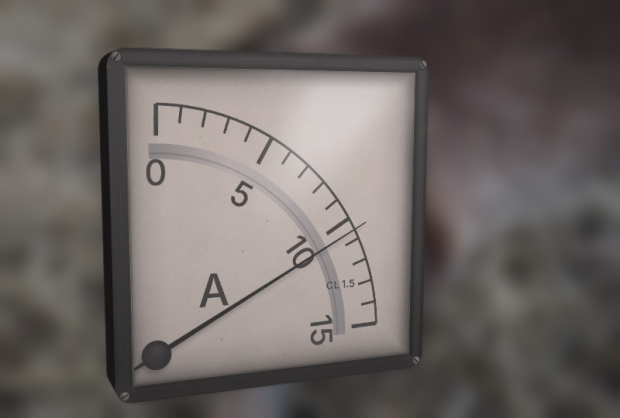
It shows 10.5 A
